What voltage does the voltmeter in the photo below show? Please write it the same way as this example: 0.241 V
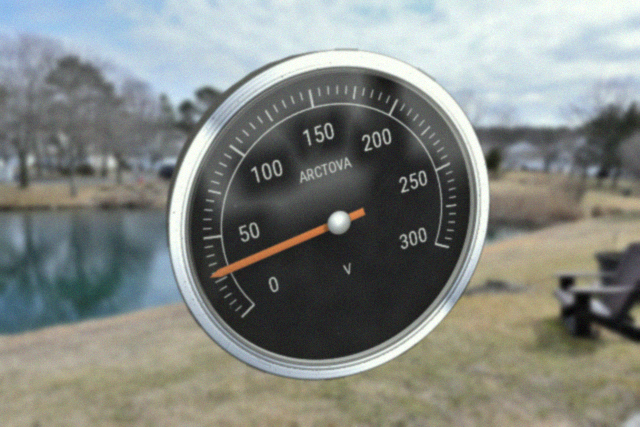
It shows 30 V
